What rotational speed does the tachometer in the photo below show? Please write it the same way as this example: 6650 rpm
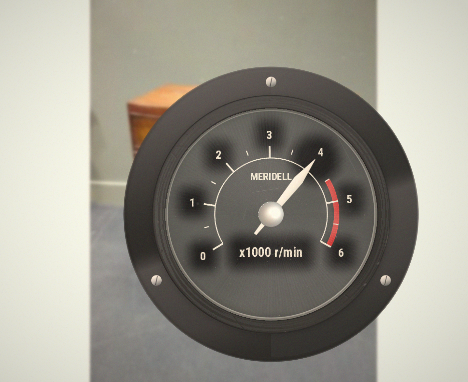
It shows 4000 rpm
